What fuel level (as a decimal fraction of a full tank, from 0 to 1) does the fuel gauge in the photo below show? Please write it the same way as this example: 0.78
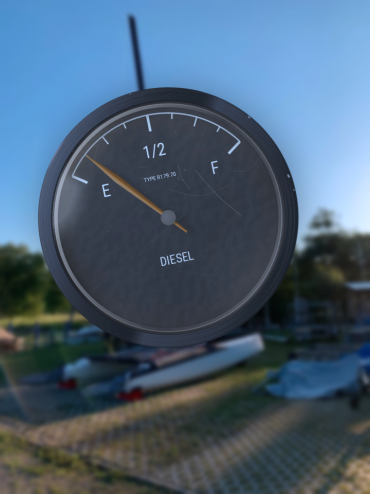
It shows 0.125
